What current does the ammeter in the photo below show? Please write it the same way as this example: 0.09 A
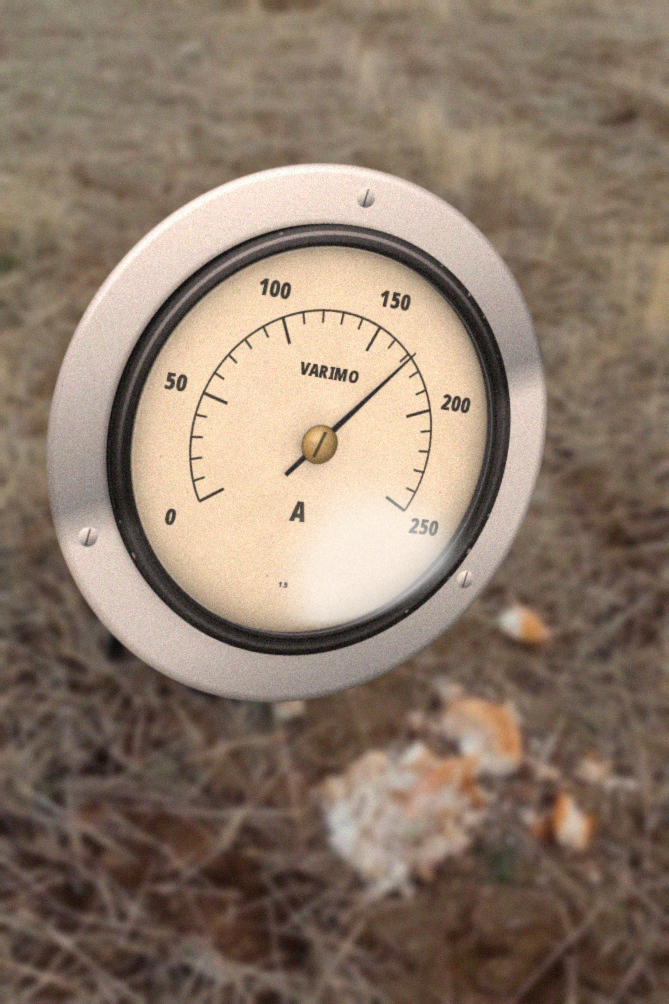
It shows 170 A
